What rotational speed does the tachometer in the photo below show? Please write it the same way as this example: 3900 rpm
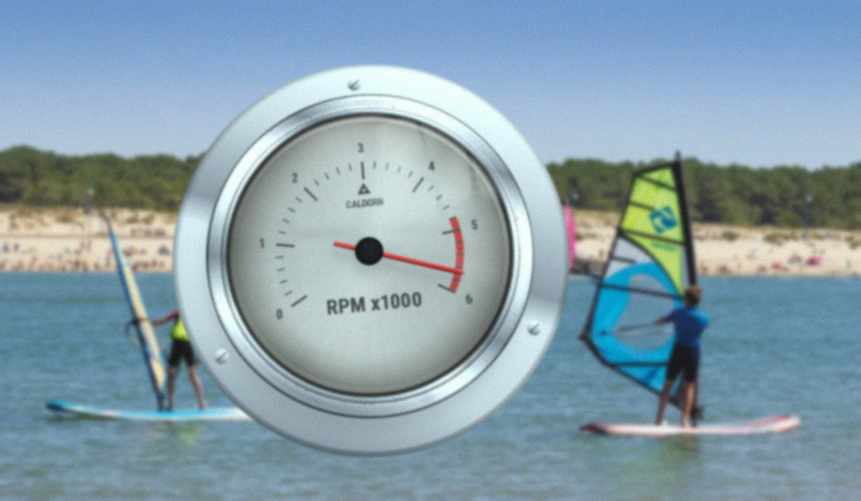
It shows 5700 rpm
